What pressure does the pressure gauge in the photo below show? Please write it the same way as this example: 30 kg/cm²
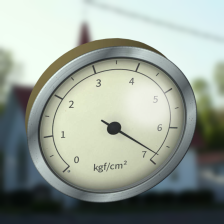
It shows 6.75 kg/cm²
